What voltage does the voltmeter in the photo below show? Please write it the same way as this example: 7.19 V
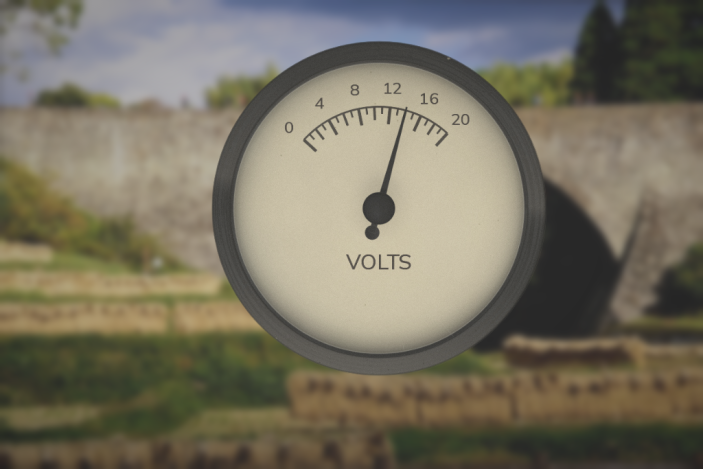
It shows 14 V
